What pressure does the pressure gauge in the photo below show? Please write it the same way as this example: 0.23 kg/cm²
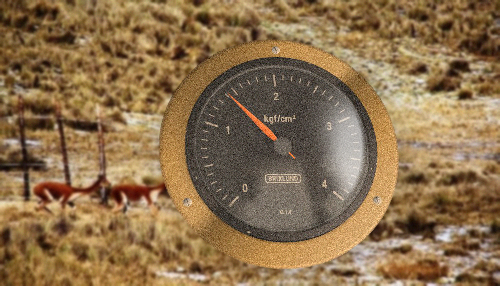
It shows 1.4 kg/cm²
